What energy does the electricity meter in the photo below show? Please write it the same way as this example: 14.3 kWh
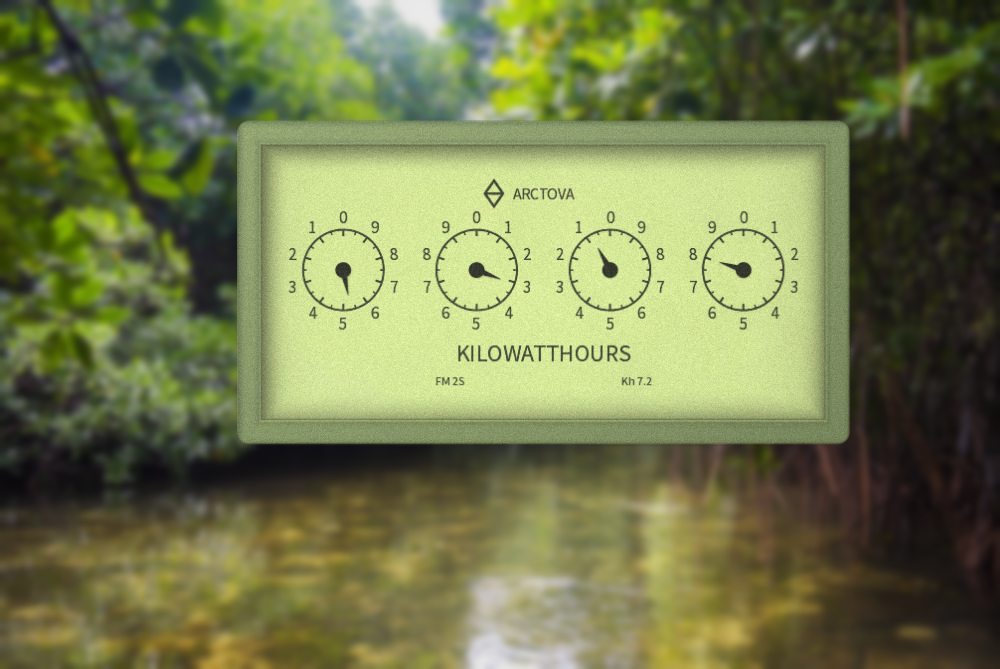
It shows 5308 kWh
